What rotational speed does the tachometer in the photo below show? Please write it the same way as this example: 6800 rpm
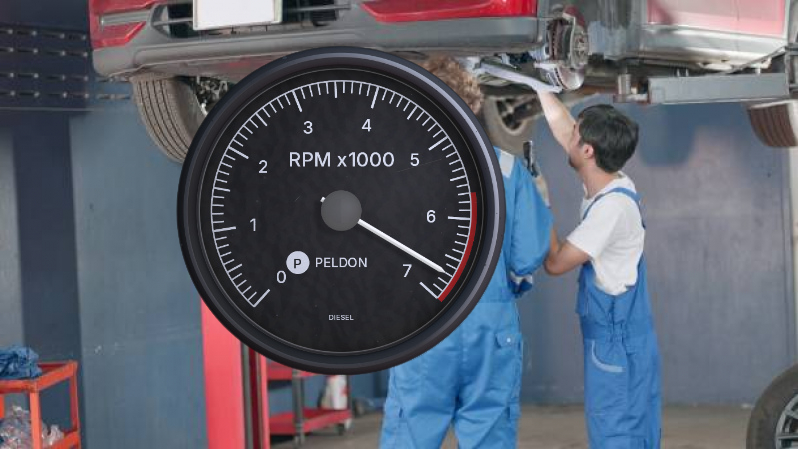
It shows 6700 rpm
